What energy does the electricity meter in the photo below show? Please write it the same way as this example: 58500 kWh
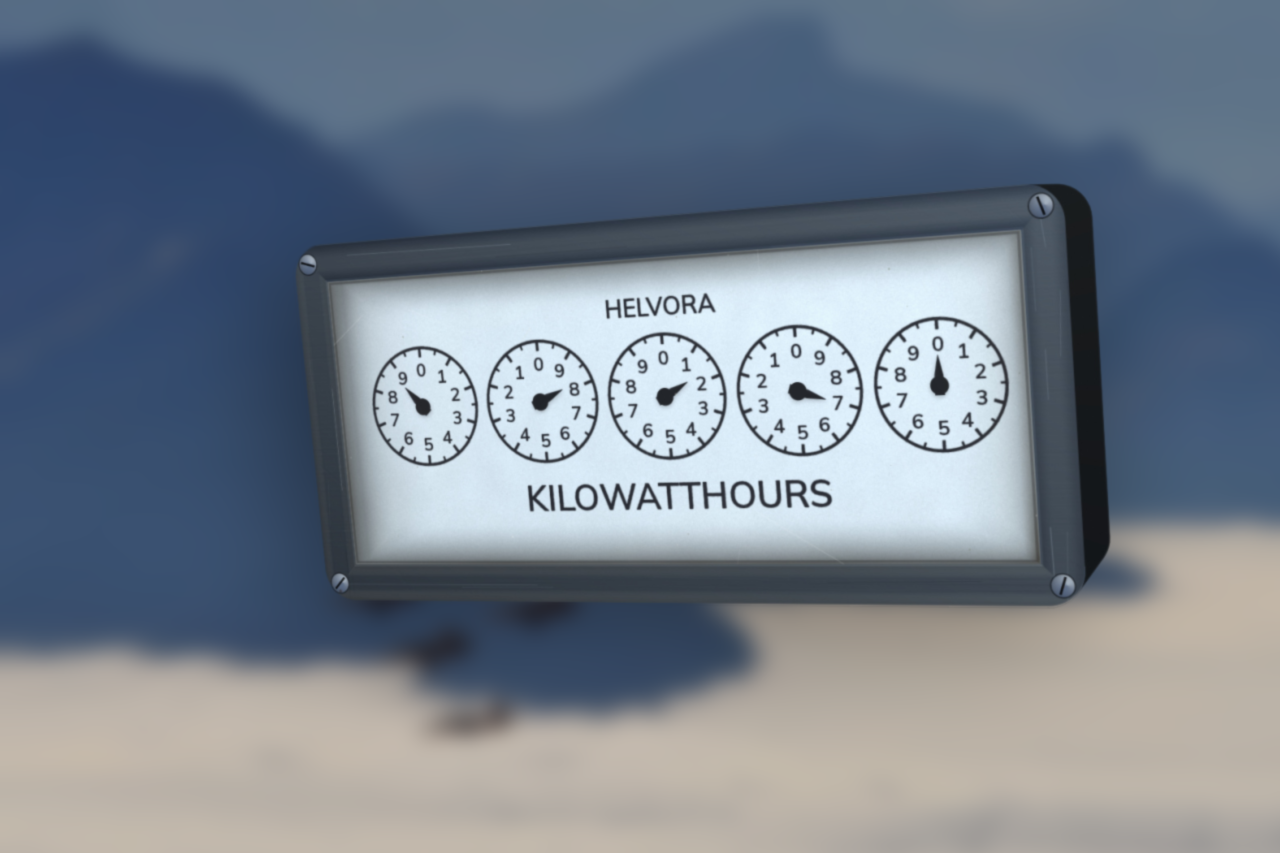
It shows 88170 kWh
